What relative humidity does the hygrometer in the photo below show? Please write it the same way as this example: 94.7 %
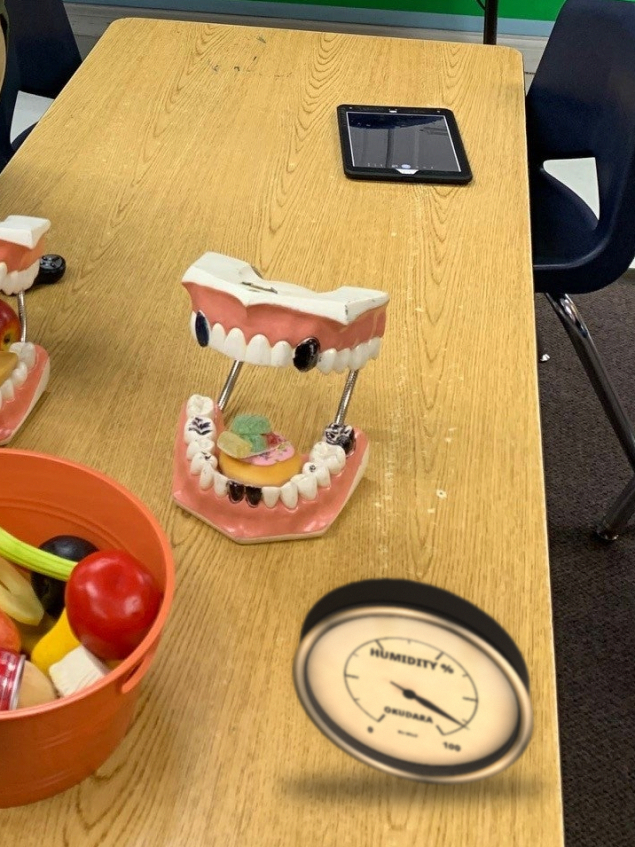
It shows 90 %
